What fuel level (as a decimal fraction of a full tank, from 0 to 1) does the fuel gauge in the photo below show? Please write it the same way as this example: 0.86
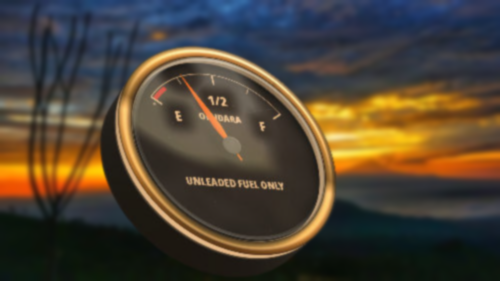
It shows 0.25
